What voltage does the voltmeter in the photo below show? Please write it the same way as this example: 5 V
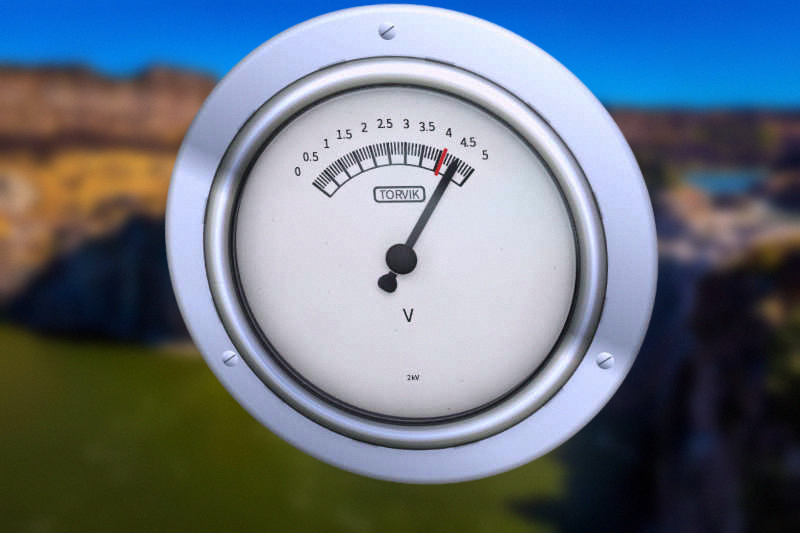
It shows 4.5 V
